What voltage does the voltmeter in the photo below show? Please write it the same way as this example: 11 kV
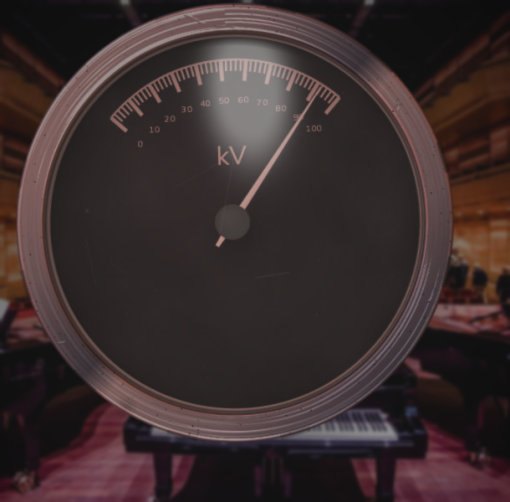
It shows 92 kV
